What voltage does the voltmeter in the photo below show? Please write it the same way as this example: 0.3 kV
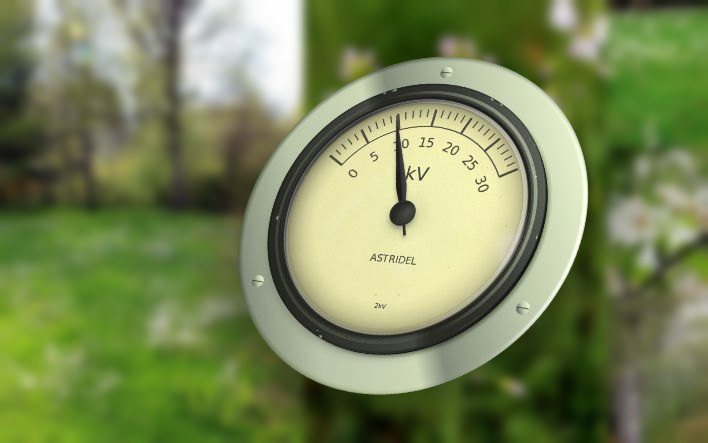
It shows 10 kV
